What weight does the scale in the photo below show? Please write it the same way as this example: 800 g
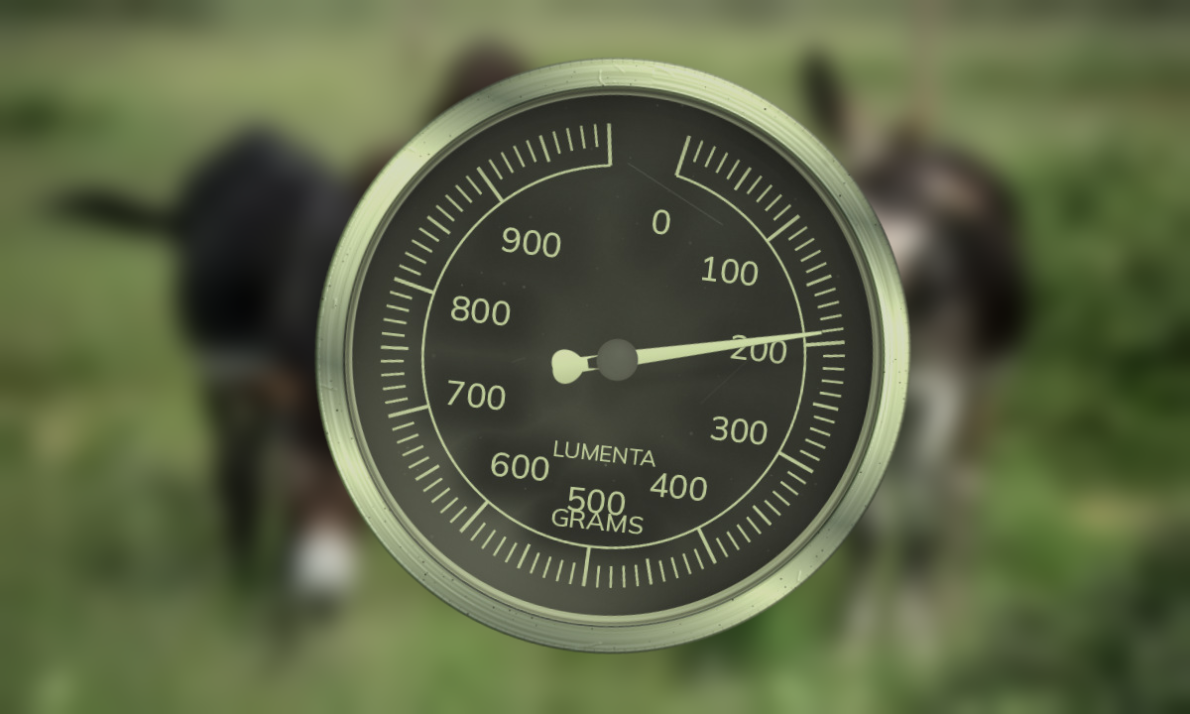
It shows 190 g
